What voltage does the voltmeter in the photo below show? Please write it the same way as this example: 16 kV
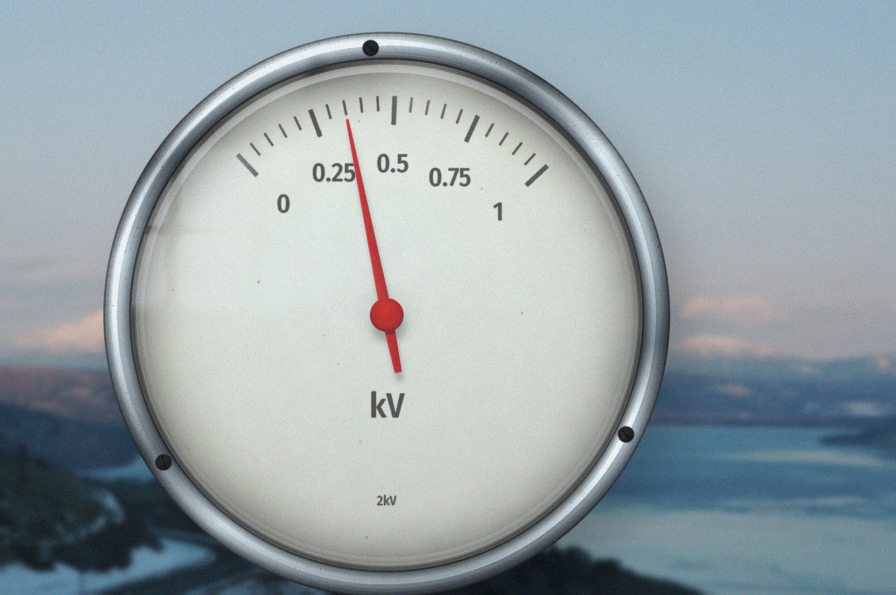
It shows 0.35 kV
